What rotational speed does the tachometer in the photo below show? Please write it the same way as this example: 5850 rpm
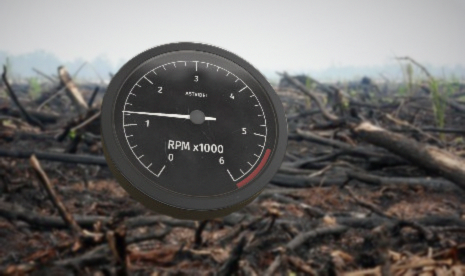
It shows 1200 rpm
